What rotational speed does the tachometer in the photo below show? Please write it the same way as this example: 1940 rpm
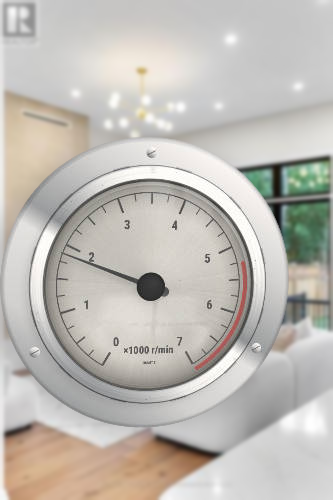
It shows 1875 rpm
